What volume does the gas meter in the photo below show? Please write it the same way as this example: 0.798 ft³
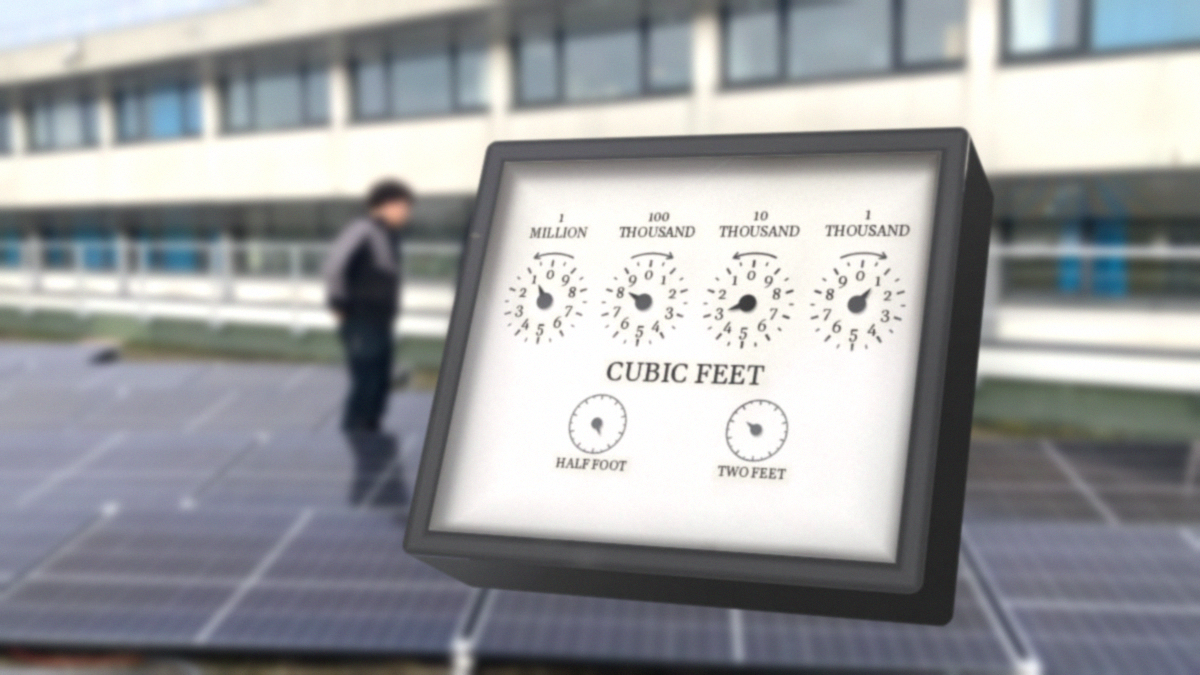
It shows 83100 ft³
